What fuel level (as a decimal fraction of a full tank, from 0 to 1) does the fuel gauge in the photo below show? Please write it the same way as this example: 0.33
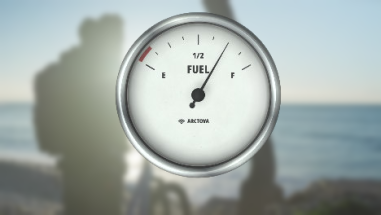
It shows 0.75
